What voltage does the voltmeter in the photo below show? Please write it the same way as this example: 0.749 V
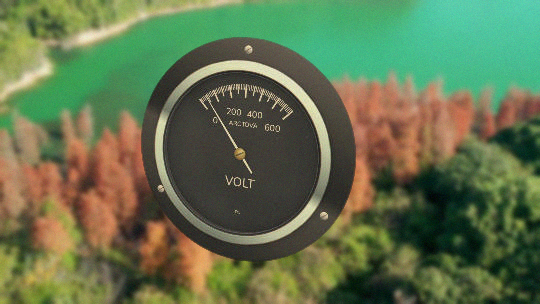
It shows 50 V
